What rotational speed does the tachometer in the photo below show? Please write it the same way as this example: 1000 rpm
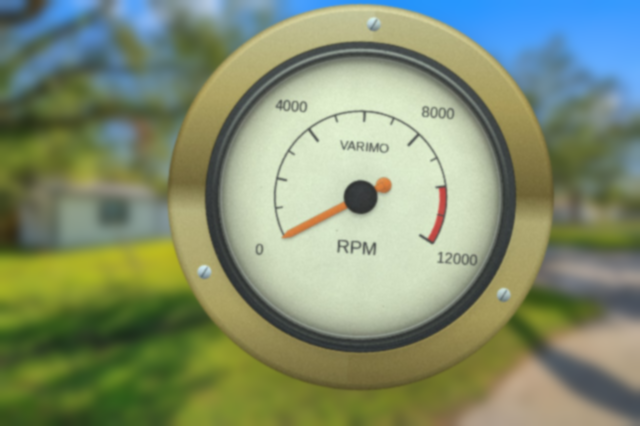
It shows 0 rpm
